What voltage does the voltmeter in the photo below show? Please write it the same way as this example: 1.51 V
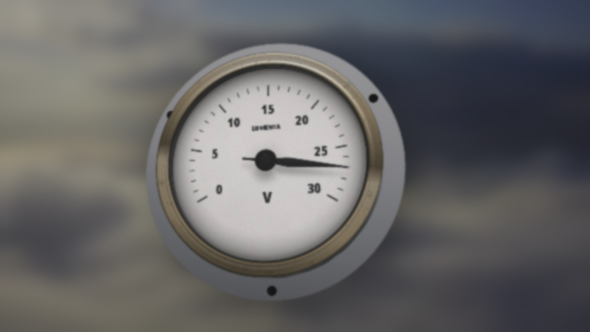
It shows 27 V
